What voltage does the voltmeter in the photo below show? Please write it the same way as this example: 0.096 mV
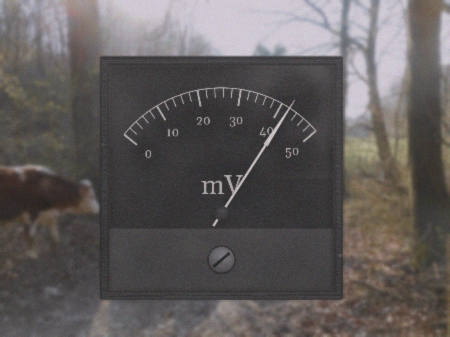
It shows 42 mV
